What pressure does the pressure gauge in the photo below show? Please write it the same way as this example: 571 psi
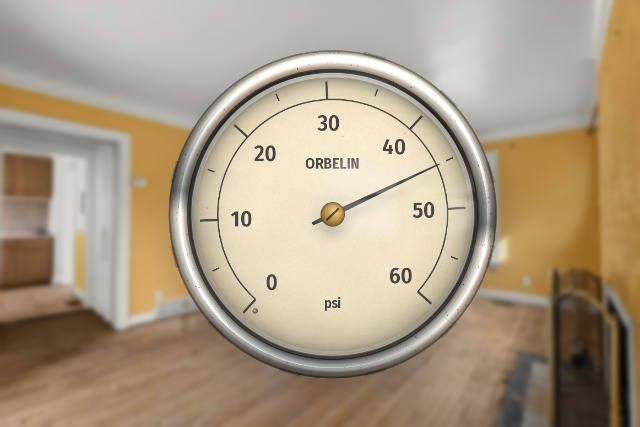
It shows 45 psi
